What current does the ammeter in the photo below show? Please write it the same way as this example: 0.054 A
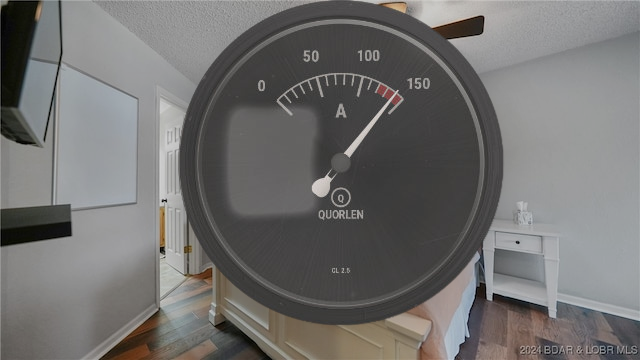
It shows 140 A
